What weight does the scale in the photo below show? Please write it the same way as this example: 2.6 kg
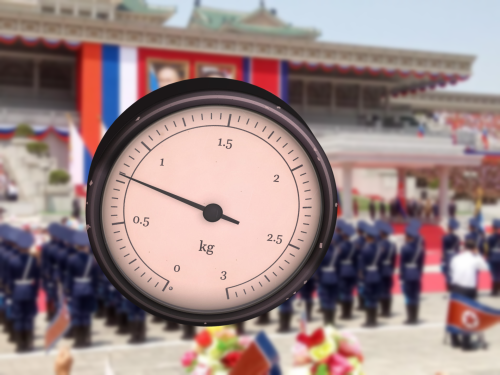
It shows 0.8 kg
